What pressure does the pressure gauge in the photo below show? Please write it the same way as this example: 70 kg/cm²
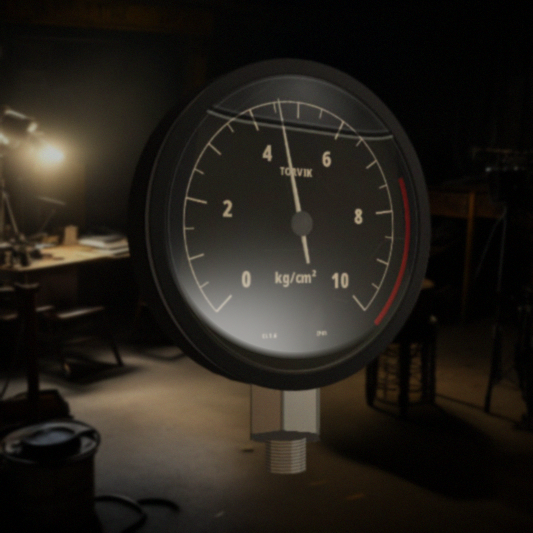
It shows 4.5 kg/cm²
